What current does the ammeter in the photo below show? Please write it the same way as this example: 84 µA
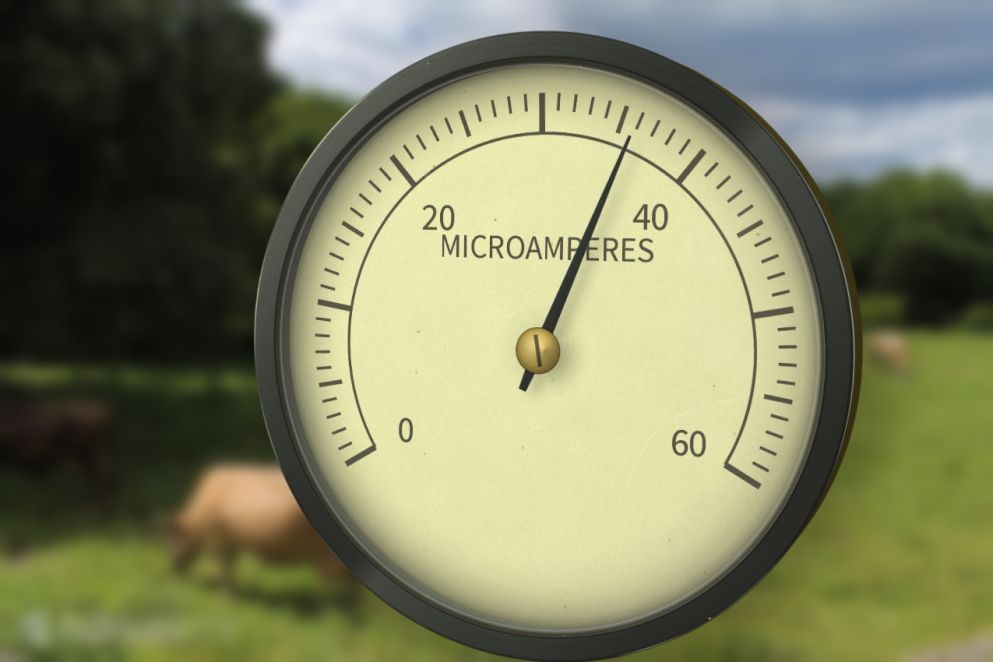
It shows 36 µA
